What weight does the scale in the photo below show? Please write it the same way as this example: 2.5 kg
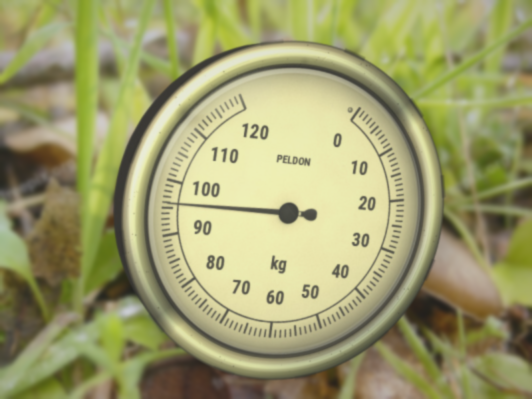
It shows 96 kg
